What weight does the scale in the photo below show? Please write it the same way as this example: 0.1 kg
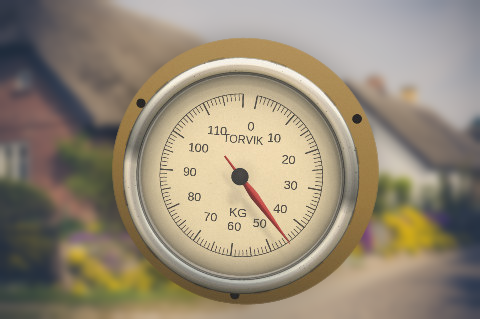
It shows 45 kg
